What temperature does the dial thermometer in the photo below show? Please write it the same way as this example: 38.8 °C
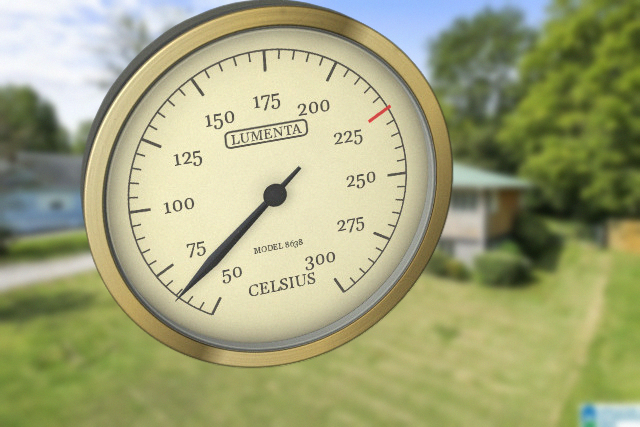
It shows 65 °C
